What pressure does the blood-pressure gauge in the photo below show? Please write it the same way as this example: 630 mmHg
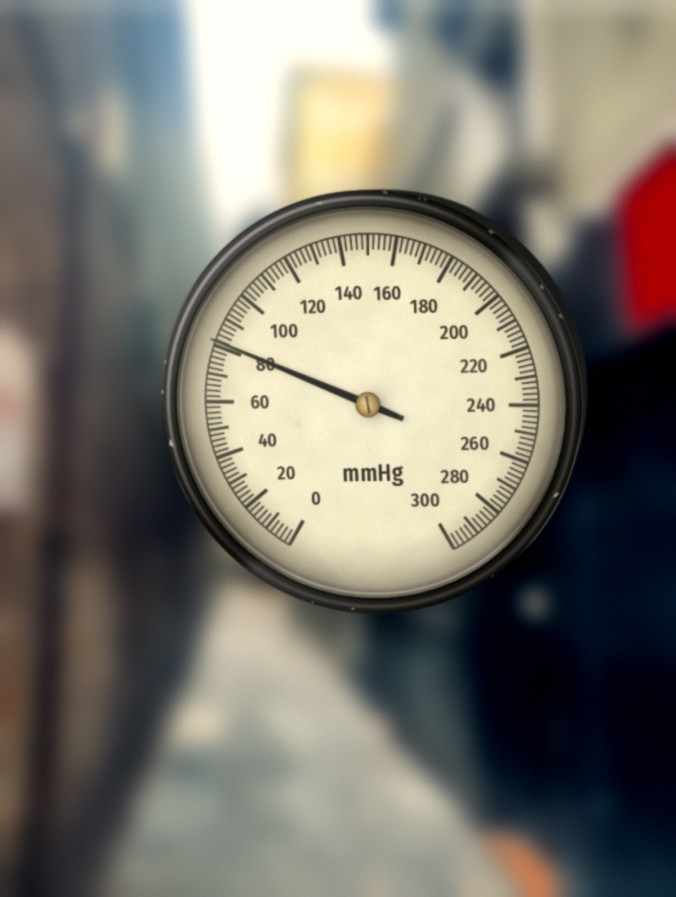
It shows 82 mmHg
